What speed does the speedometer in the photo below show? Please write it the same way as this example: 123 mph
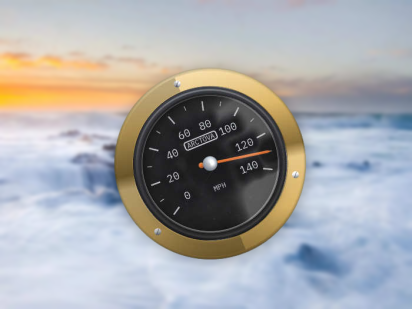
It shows 130 mph
